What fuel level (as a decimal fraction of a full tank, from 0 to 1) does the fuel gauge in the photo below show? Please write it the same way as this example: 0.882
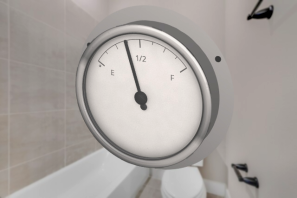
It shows 0.375
